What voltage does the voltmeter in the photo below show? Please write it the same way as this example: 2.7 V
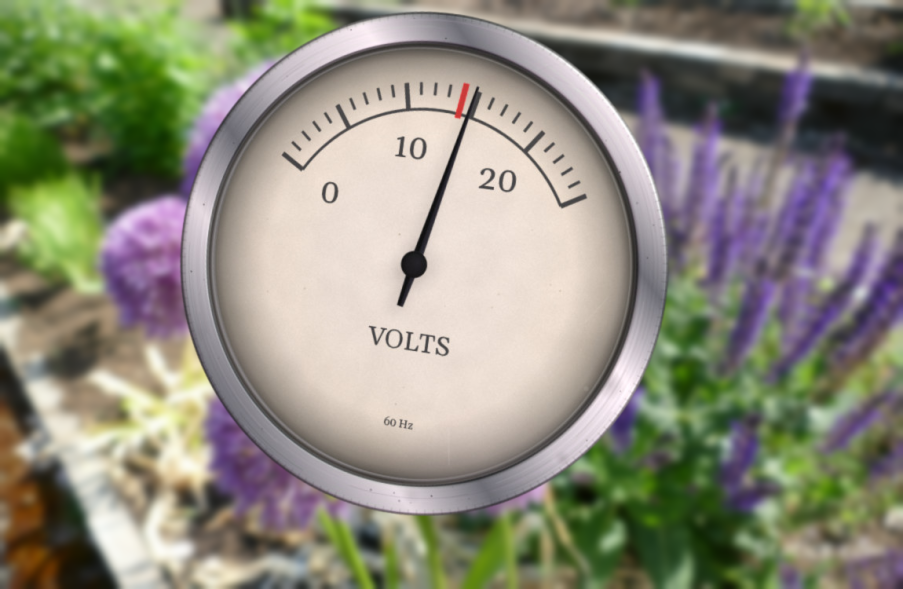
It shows 15 V
